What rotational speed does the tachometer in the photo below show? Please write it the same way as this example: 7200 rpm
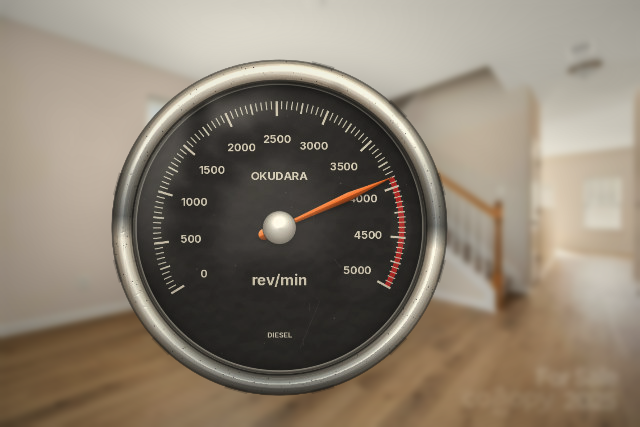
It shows 3900 rpm
